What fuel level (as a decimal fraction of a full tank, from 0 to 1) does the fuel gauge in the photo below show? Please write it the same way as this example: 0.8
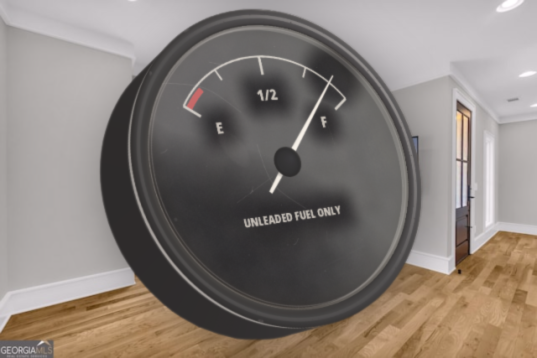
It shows 0.875
